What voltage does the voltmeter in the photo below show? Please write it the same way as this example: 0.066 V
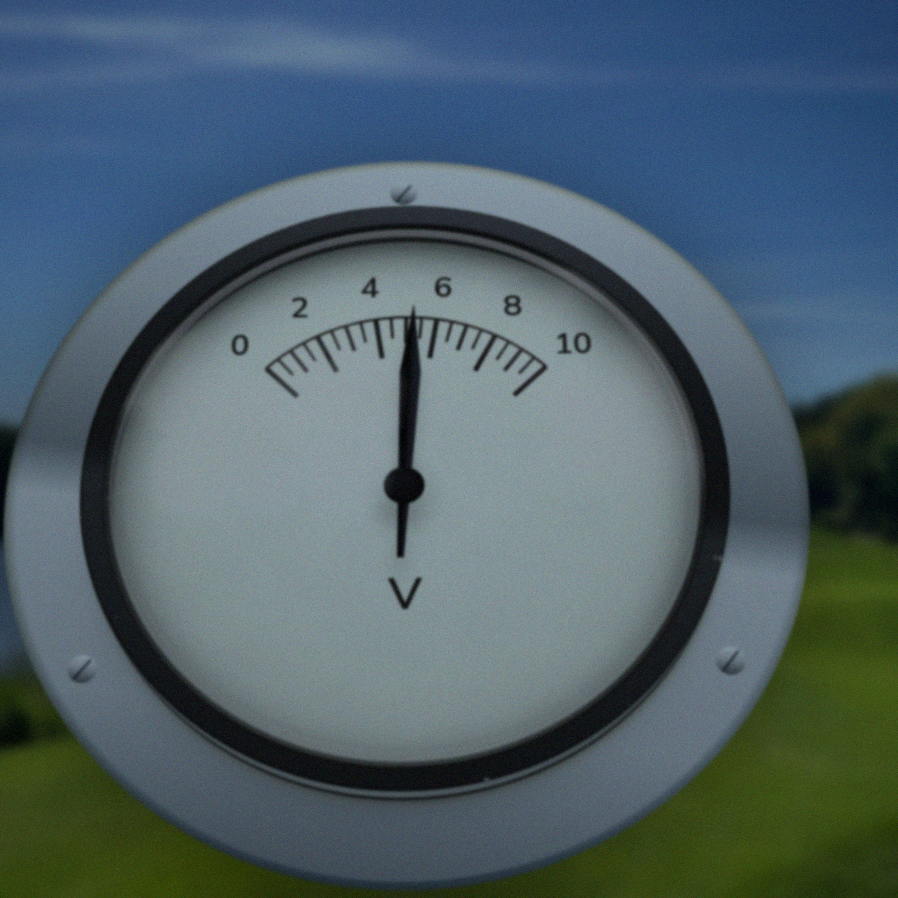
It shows 5.25 V
